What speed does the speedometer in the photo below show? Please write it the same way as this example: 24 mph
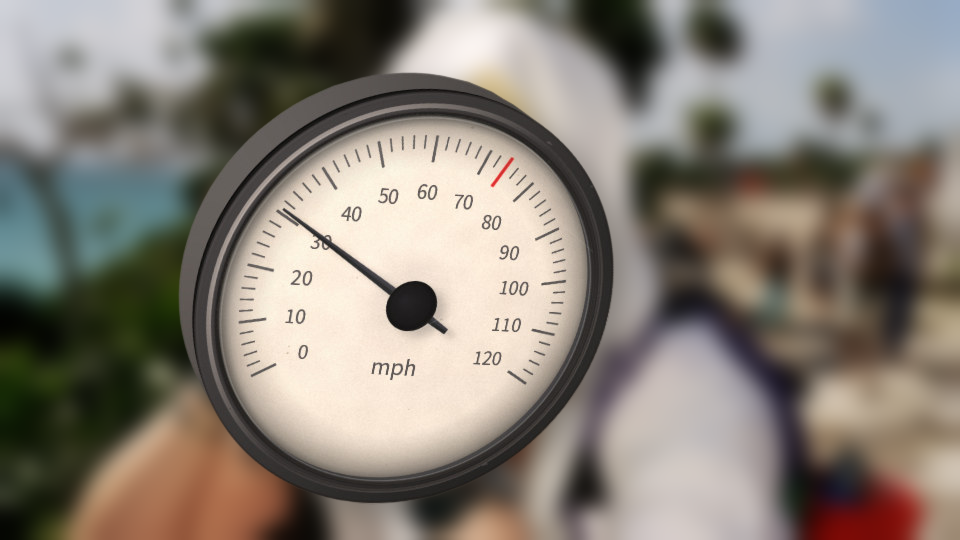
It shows 31 mph
